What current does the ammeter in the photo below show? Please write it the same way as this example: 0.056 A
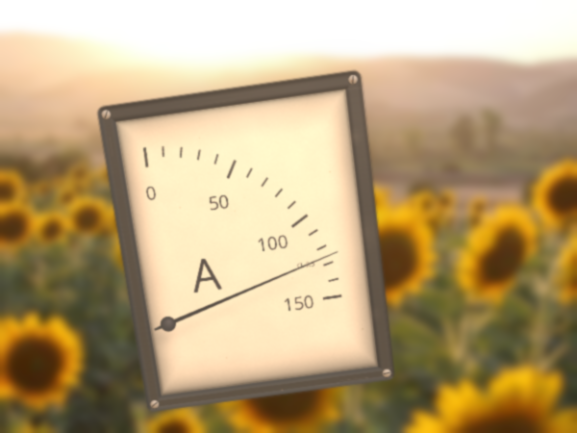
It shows 125 A
